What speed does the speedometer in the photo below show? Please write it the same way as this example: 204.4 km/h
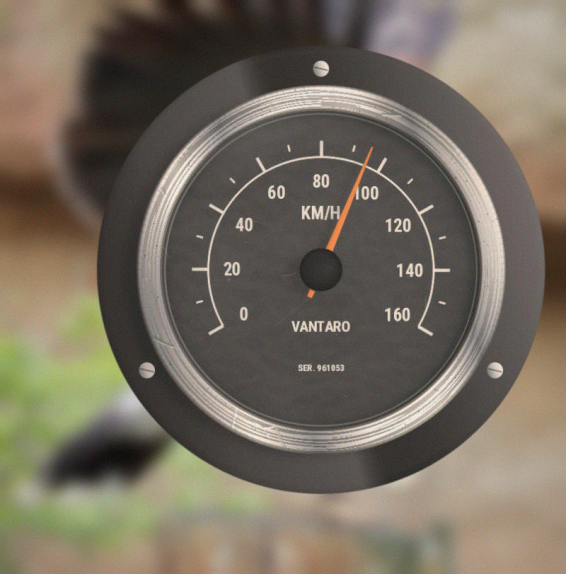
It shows 95 km/h
